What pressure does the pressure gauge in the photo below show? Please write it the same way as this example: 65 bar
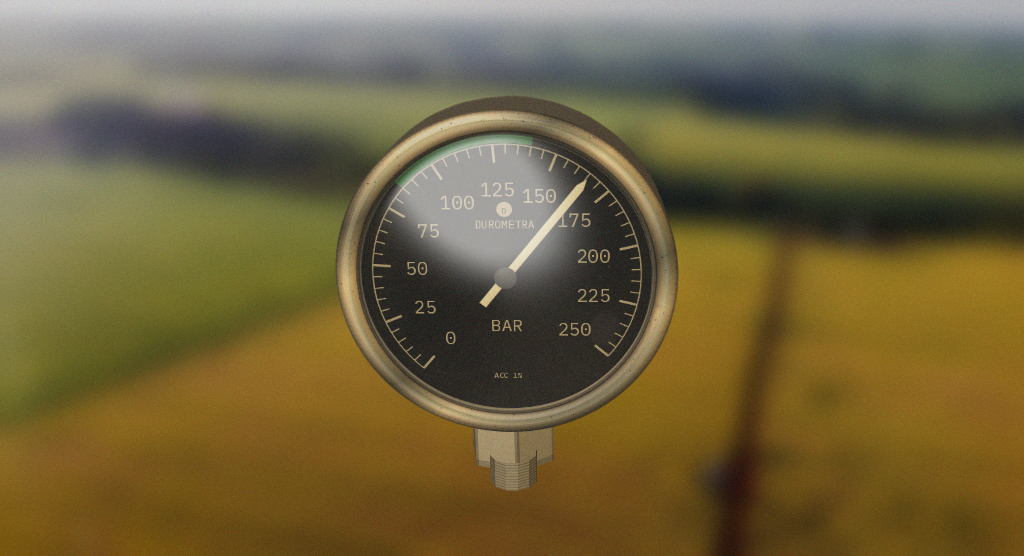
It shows 165 bar
